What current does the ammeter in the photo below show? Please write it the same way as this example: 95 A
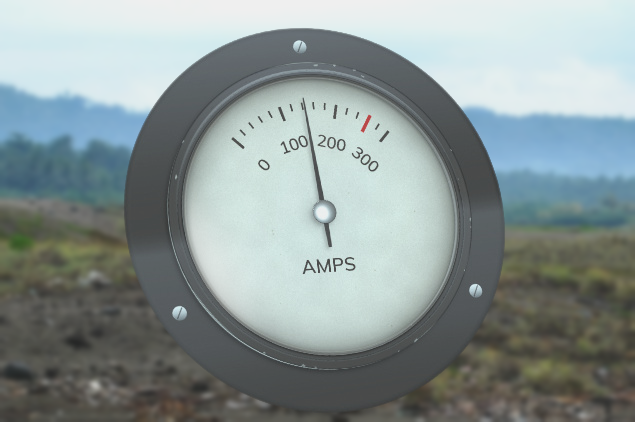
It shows 140 A
